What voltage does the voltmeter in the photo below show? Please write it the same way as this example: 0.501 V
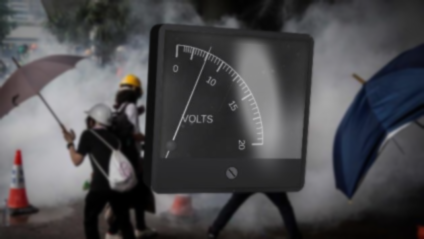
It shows 7.5 V
